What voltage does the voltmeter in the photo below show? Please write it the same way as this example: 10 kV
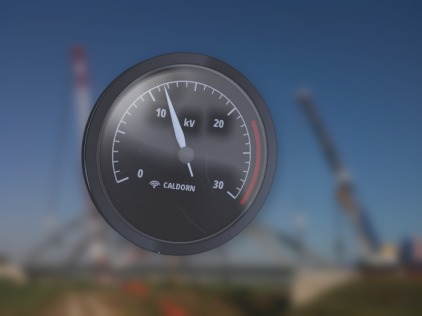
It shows 11.5 kV
